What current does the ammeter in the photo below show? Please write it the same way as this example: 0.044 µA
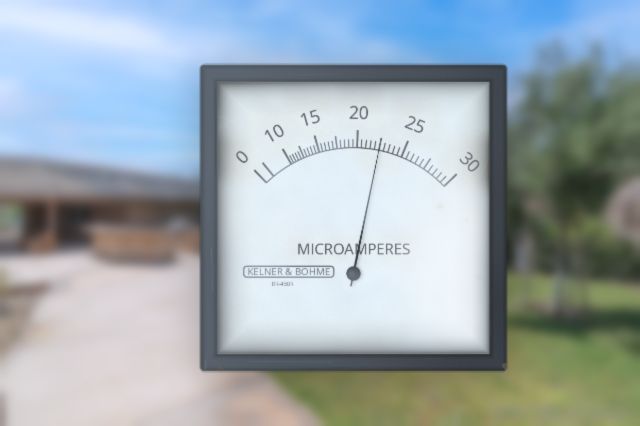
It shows 22.5 µA
